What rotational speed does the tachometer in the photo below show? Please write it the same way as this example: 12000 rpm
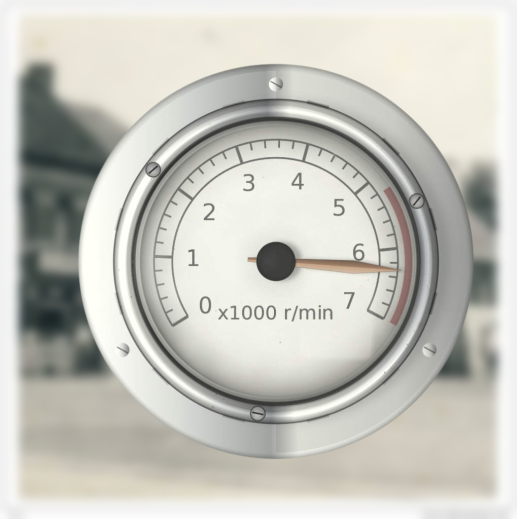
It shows 6300 rpm
